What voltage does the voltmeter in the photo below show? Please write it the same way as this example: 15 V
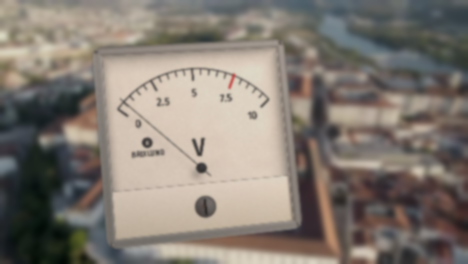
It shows 0.5 V
